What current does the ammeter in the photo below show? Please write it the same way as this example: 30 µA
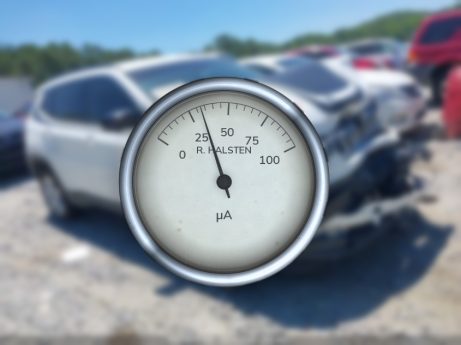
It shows 32.5 µA
